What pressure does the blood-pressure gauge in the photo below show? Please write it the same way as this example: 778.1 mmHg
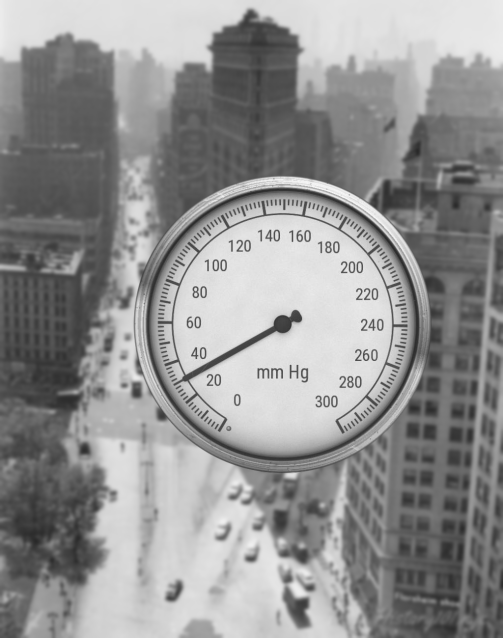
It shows 30 mmHg
